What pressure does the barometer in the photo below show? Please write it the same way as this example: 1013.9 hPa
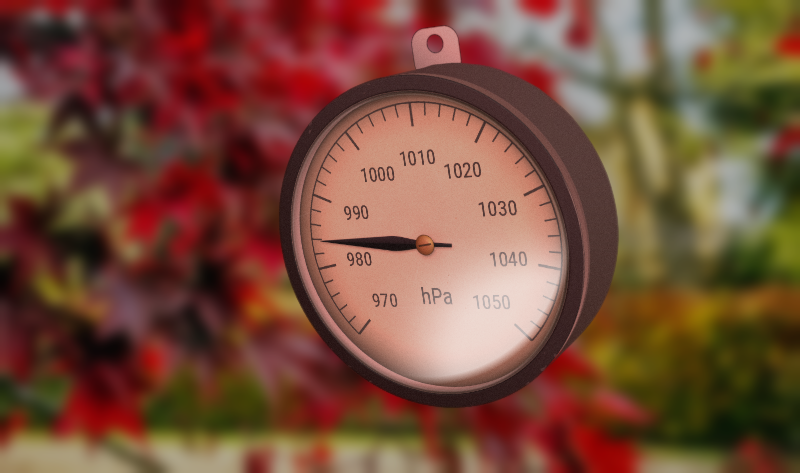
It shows 984 hPa
